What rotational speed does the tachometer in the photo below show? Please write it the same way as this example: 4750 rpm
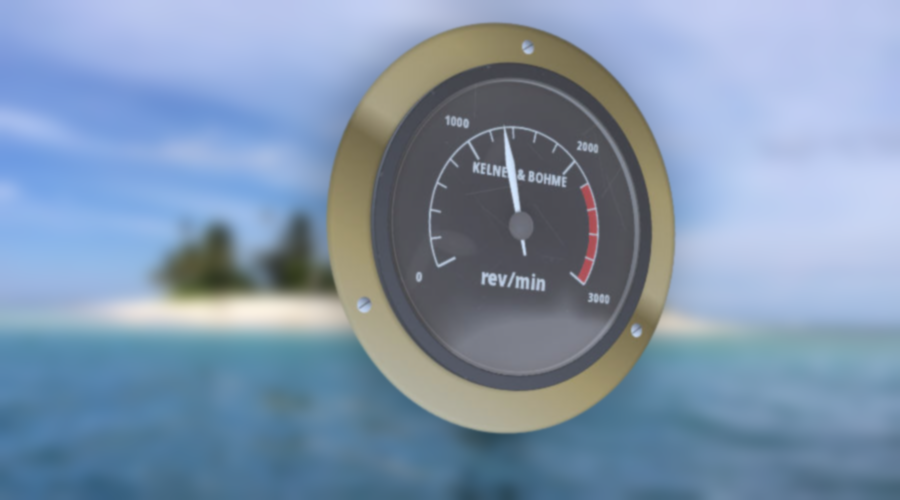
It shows 1300 rpm
